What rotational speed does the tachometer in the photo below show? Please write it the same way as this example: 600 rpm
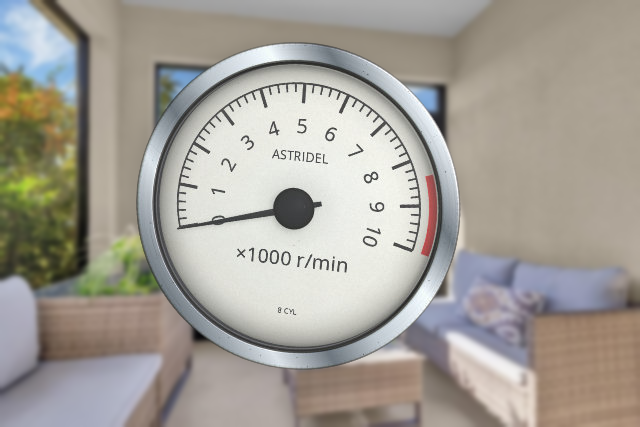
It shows 0 rpm
